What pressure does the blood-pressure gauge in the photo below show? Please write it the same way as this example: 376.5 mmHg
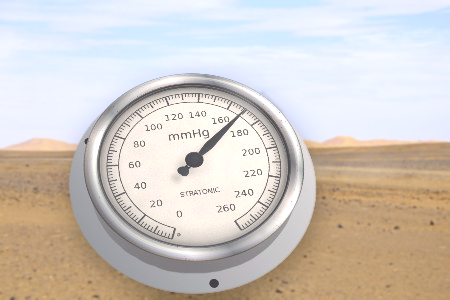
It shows 170 mmHg
